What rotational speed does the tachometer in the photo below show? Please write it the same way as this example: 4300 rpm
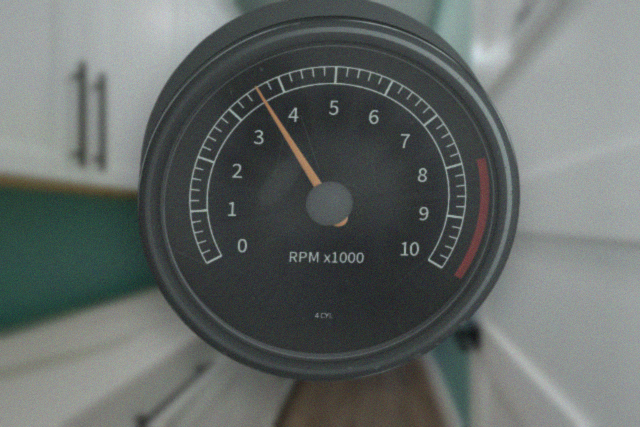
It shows 3600 rpm
